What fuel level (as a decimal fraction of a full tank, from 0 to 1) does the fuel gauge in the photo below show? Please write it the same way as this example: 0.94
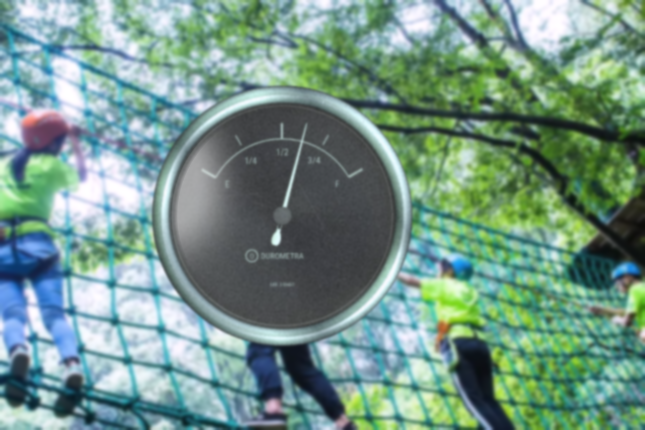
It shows 0.625
